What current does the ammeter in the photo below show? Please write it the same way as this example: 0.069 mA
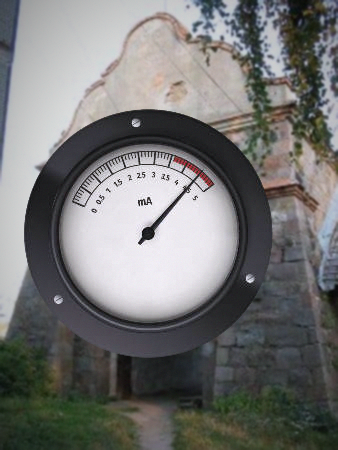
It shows 4.5 mA
